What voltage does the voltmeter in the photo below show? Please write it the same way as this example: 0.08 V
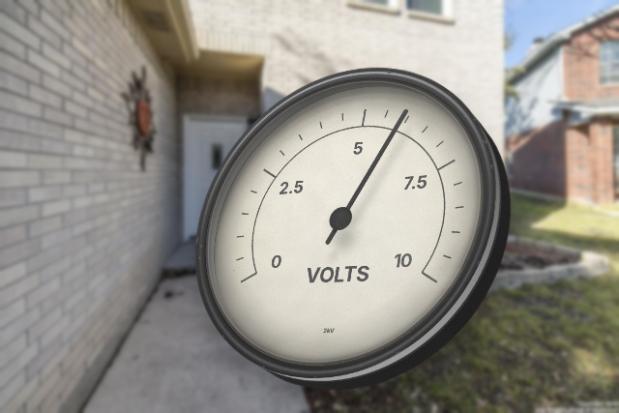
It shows 6 V
